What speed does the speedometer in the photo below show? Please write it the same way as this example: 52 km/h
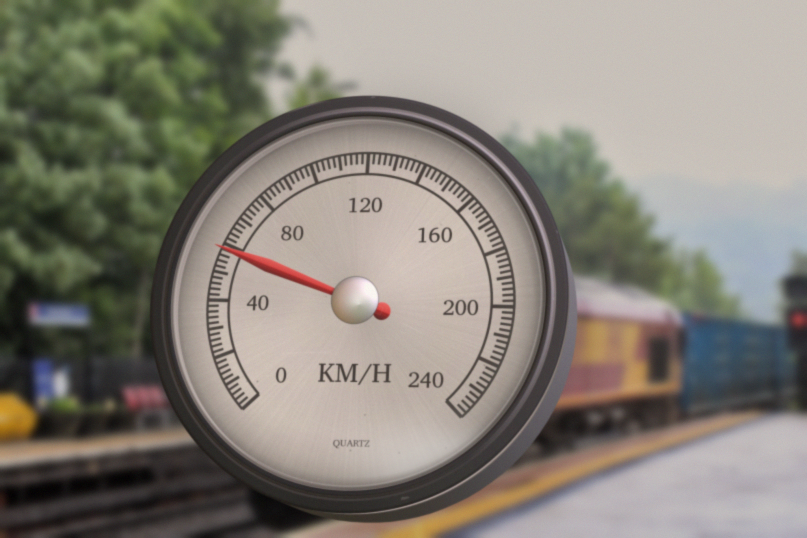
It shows 58 km/h
